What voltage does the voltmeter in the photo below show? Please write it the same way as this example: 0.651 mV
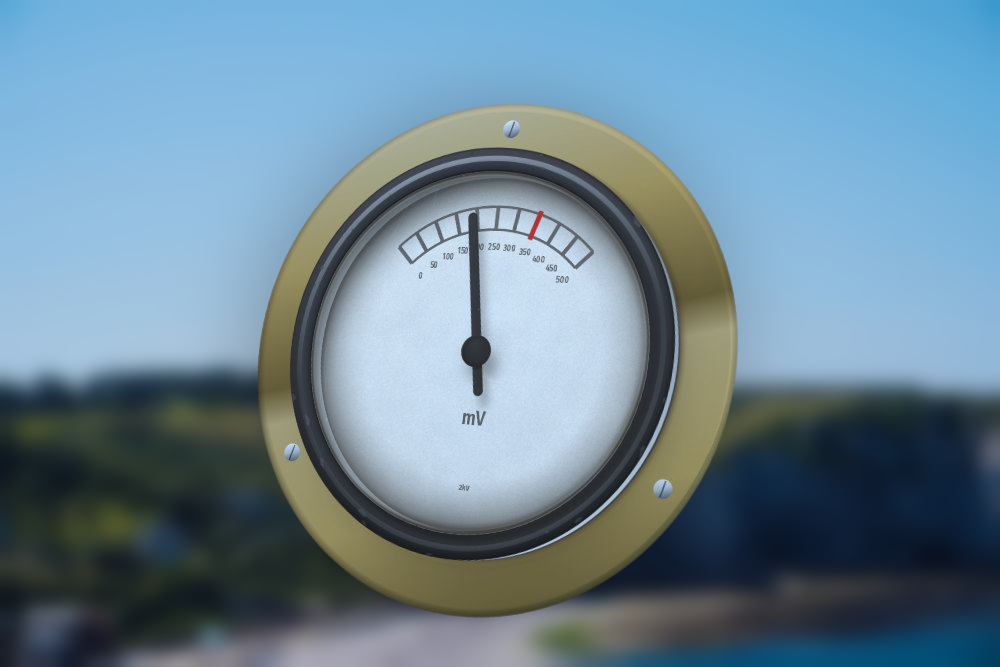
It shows 200 mV
